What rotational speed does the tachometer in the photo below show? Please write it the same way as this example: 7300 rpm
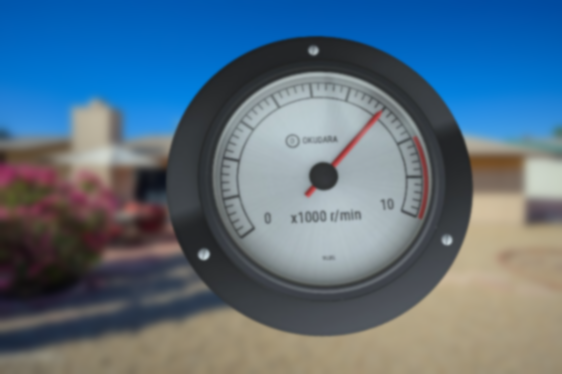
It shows 7000 rpm
